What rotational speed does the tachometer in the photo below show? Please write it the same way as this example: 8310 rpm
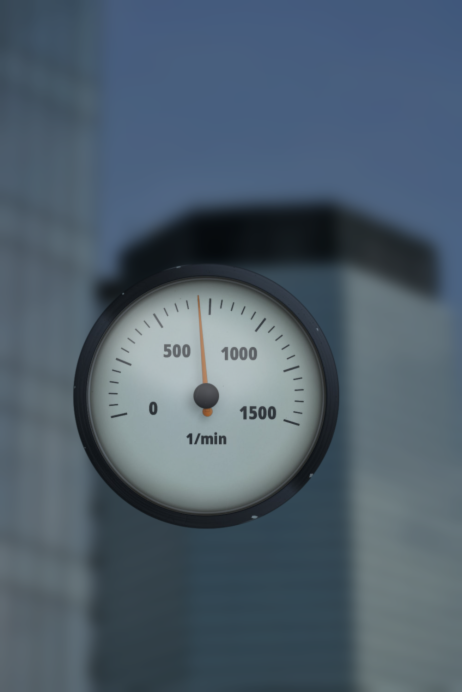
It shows 700 rpm
